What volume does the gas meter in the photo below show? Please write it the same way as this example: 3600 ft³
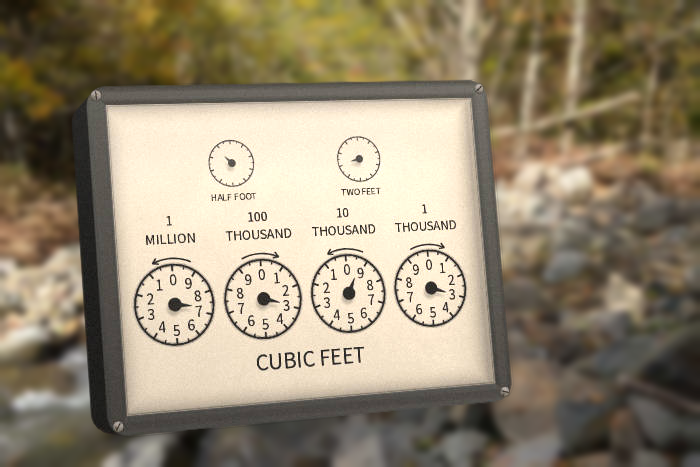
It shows 729300 ft³
